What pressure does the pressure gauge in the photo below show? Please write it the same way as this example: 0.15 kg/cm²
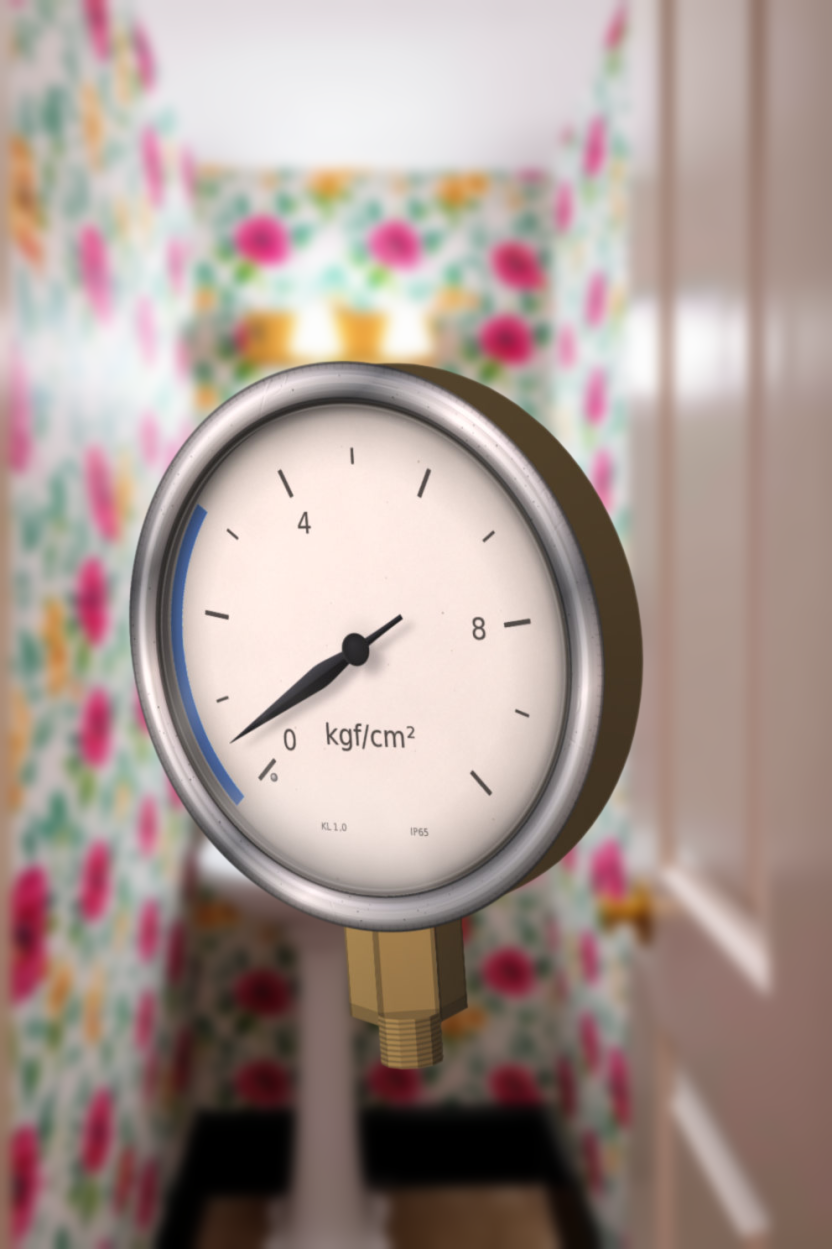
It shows 0.5 kg/cm²
